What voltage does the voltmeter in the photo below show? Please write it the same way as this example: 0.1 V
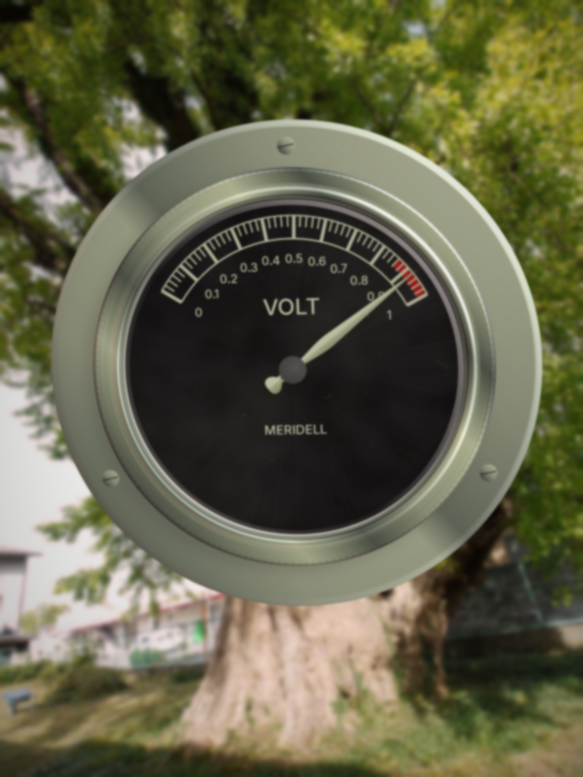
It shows 0.92 V
